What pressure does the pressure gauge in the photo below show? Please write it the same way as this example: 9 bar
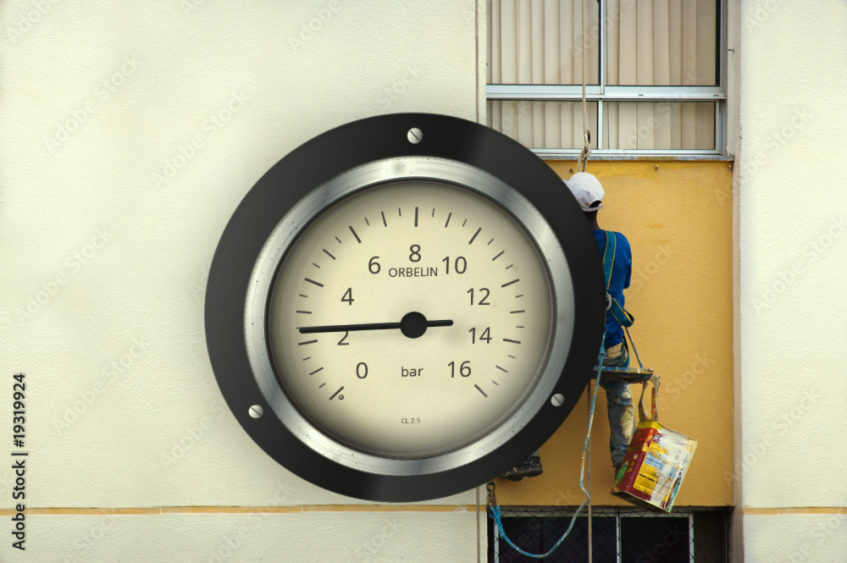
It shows 2.5 bar
